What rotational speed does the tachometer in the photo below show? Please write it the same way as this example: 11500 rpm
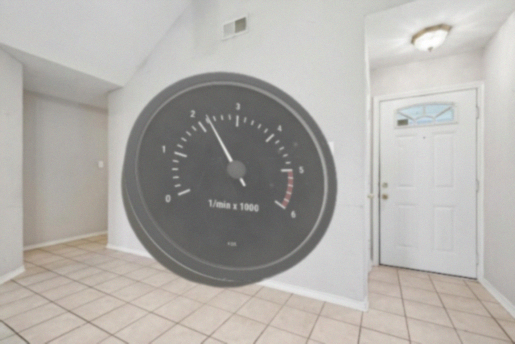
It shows 2200 rpm
